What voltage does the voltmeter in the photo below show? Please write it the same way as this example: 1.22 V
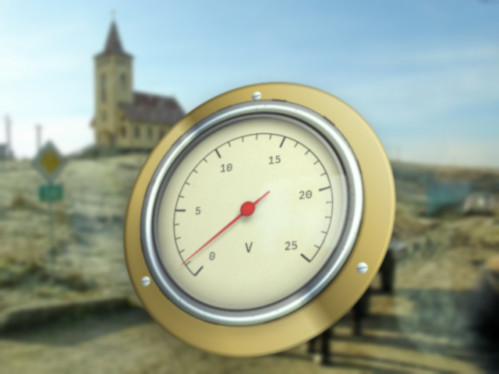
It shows 1 V
